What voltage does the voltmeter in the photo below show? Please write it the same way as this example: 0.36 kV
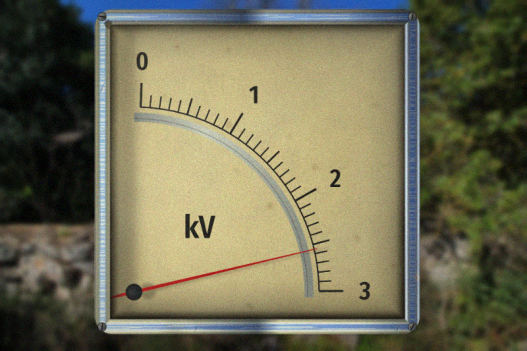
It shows 2.55 kV
